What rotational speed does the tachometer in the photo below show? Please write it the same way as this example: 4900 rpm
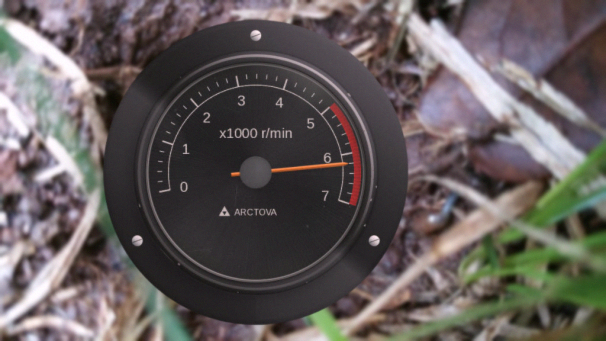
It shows 6200 rpm
